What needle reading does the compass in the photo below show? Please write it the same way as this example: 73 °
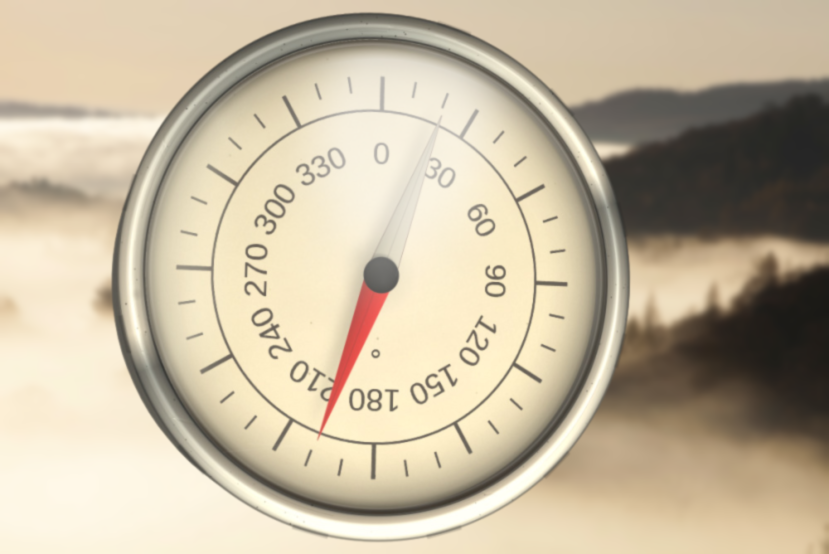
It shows 200 °
